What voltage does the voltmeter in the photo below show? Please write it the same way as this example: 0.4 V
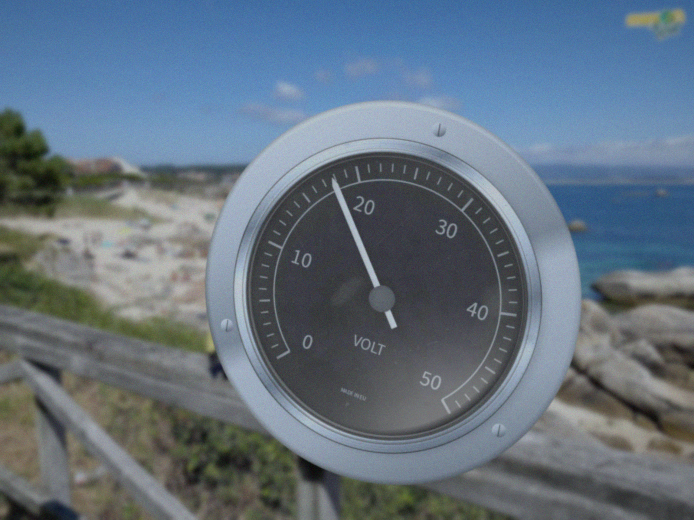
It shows 18 V
